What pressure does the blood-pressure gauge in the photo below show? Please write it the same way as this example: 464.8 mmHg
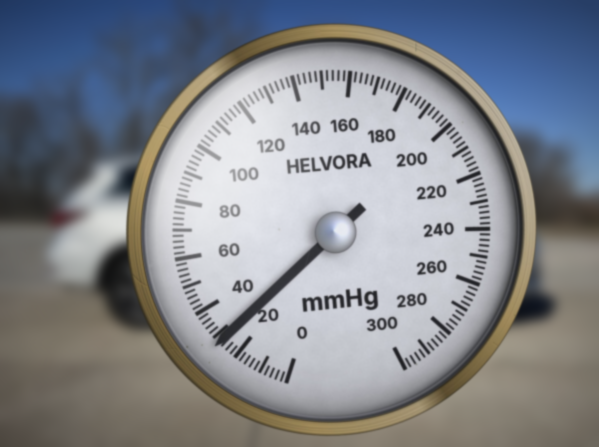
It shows 28 mmHg
